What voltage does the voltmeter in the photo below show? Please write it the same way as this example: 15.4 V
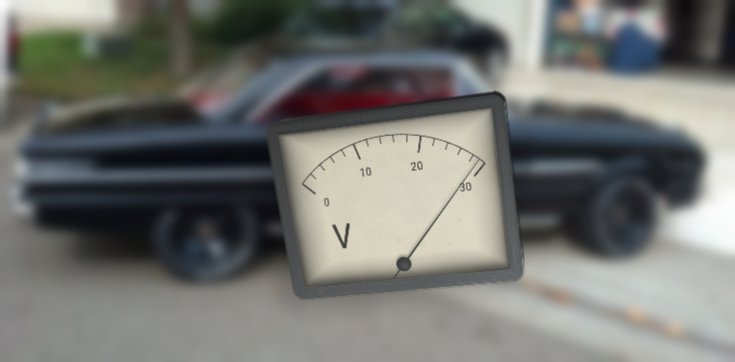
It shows 29 V
